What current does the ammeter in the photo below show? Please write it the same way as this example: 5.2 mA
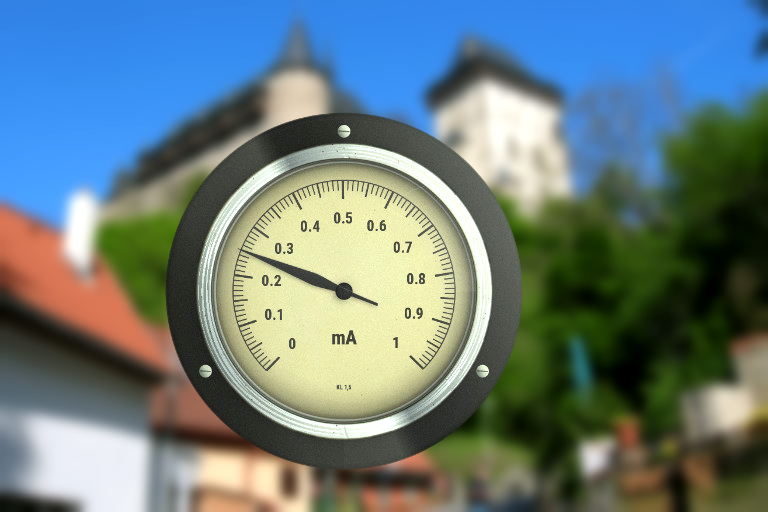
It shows 0.25 mA
